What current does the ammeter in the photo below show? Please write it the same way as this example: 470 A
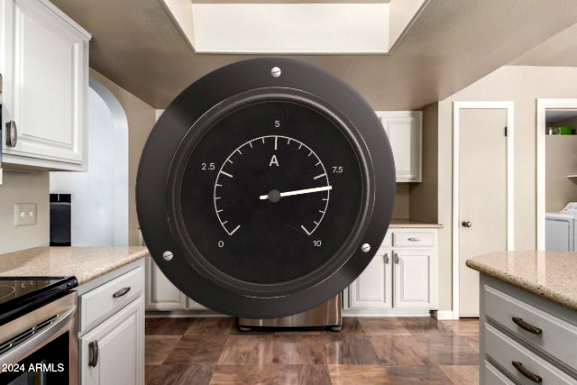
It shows 8 A
